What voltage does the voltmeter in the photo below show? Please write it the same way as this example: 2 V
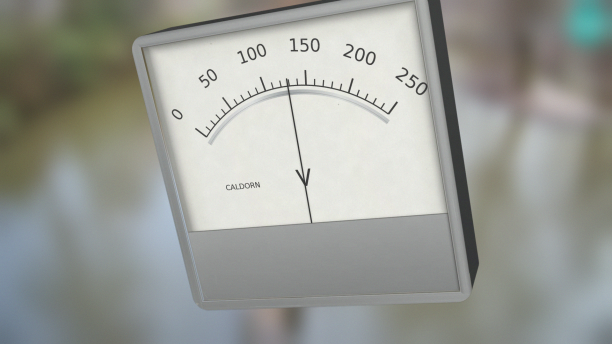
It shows 130 V
